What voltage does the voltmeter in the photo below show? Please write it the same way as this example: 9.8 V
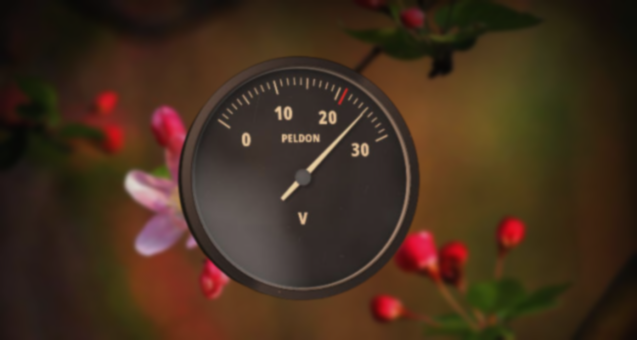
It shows 25 V
